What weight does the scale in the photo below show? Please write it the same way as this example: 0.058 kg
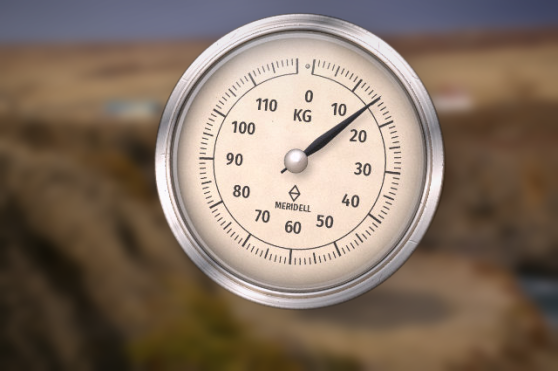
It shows 15 kg
